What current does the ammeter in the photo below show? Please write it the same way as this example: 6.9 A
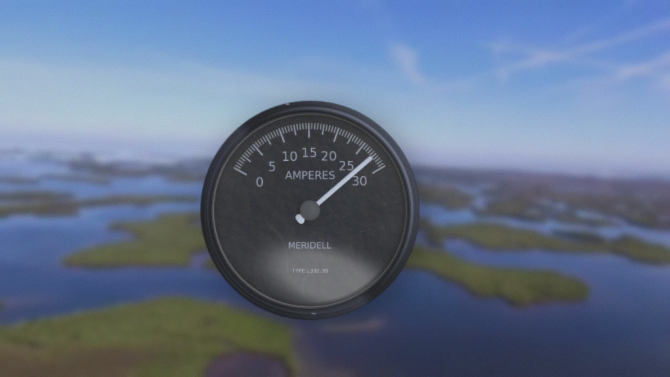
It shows 27.5 A
